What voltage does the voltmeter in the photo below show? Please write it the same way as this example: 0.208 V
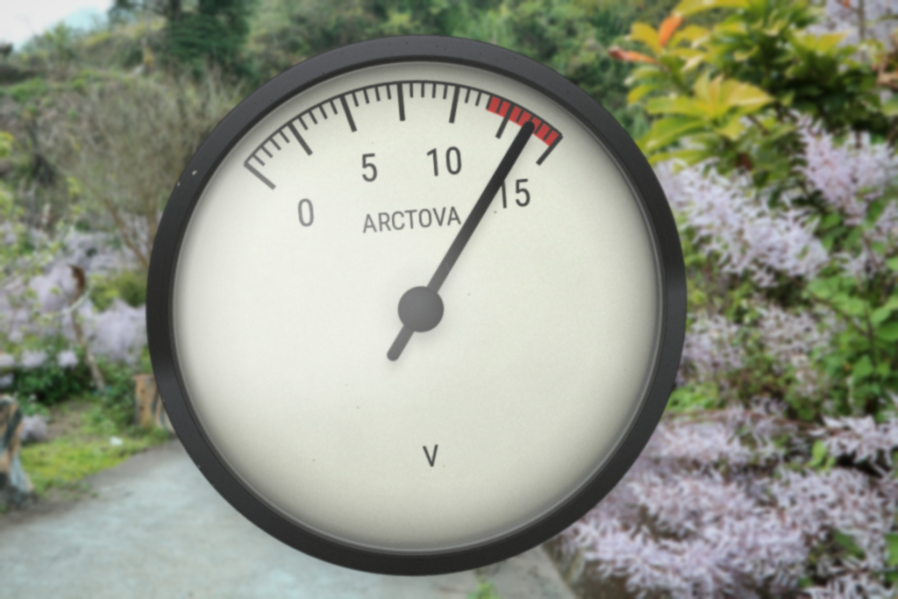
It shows 13.5 V
